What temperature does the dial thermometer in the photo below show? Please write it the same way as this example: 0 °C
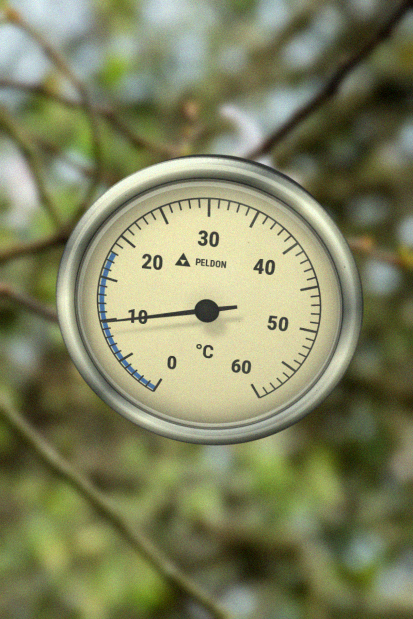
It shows 10 °C
